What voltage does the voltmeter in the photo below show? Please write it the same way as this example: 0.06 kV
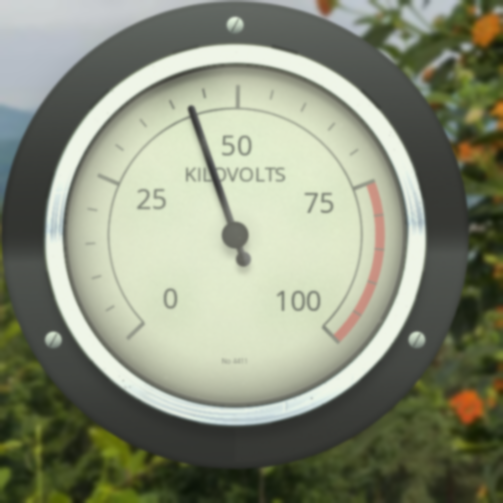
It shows 42.5 kV
